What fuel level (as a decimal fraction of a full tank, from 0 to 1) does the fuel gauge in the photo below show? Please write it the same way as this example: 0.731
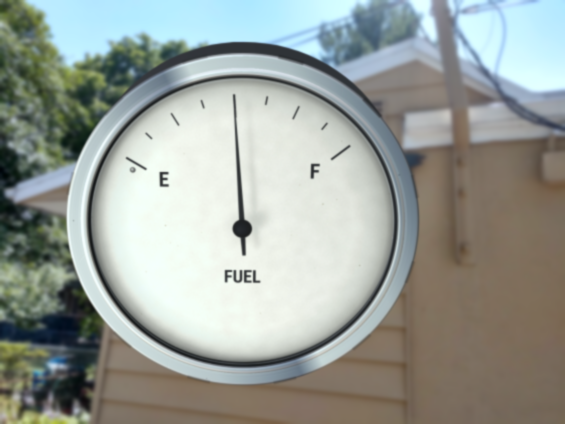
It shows 0.5
